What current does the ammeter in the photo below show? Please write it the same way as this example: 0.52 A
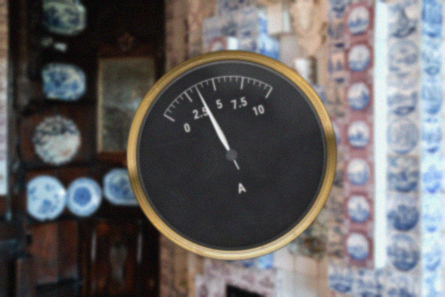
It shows 3.5 A
